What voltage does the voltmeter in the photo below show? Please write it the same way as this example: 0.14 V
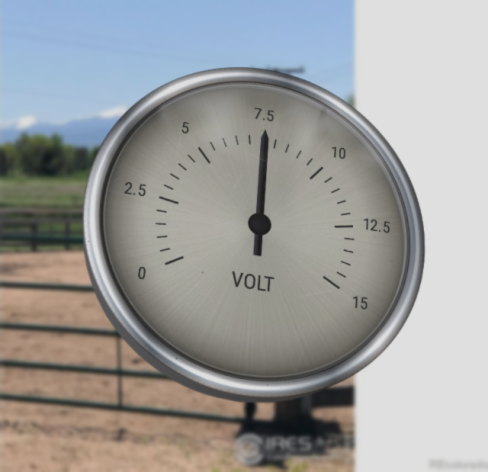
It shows 7.5 V
